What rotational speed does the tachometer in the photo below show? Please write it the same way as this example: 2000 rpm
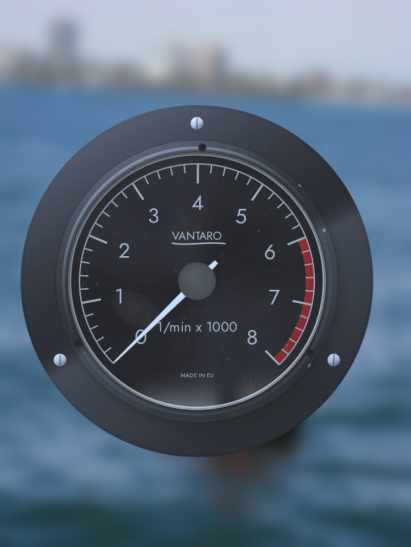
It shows 0 rpm
